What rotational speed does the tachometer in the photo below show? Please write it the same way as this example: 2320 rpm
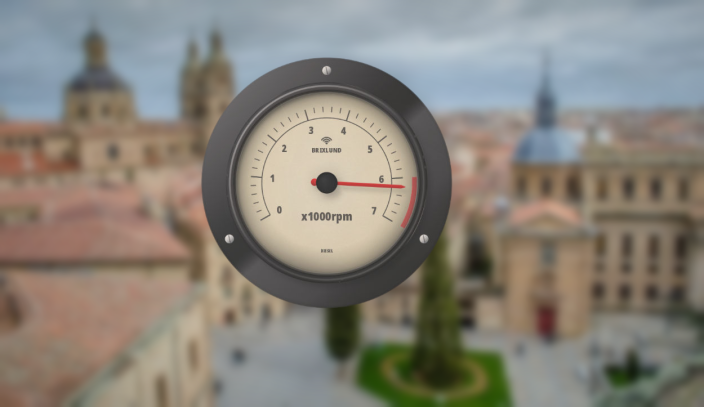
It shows 6200 rpm
